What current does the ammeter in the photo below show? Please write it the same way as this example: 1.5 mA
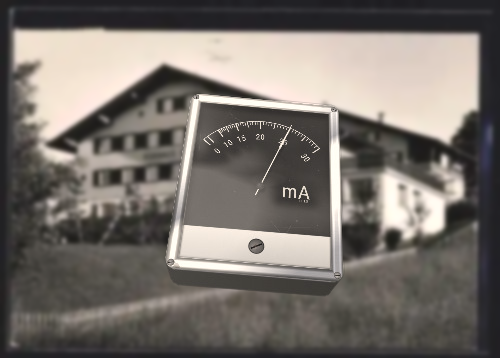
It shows 25 mA
